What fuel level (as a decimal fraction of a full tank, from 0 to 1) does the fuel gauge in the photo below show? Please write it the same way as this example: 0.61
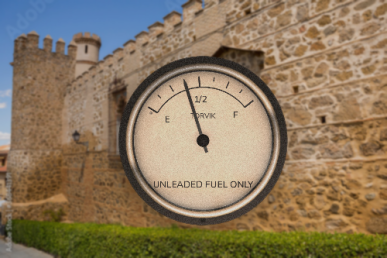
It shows 0.375
